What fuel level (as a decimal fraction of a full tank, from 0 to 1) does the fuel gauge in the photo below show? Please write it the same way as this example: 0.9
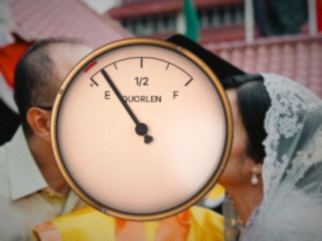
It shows 0.125
